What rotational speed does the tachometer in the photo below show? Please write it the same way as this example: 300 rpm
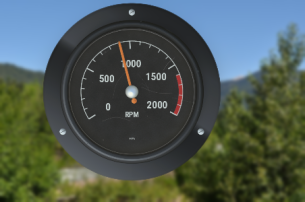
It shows 900 rpm
